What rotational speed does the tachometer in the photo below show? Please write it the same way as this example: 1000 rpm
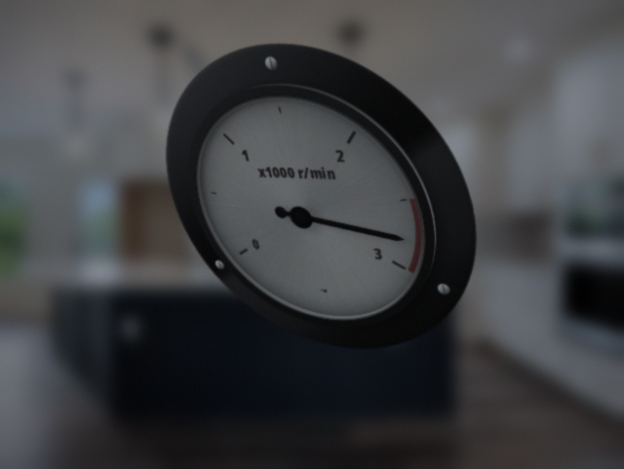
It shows 2750 rpm
